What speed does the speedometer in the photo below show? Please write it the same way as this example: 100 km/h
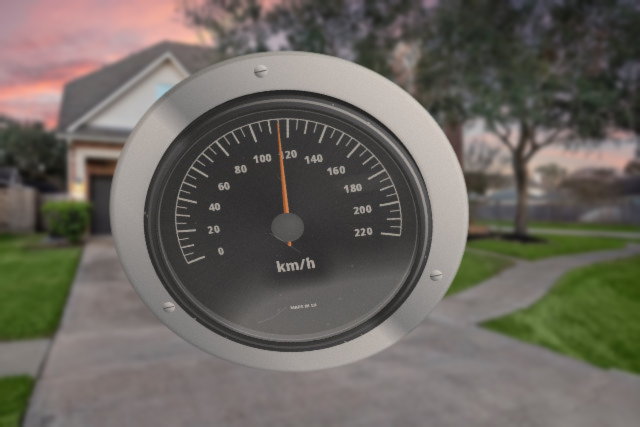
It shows 115 km/h
